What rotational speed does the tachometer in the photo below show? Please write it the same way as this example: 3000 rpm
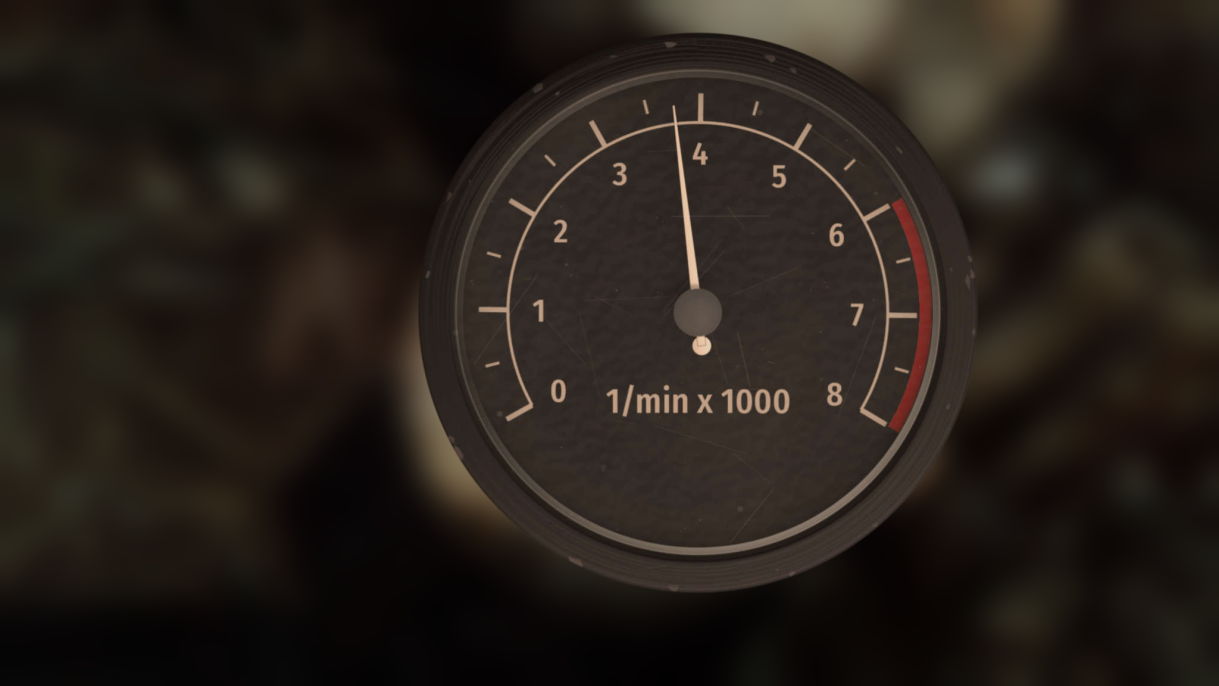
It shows 3750 rpm
